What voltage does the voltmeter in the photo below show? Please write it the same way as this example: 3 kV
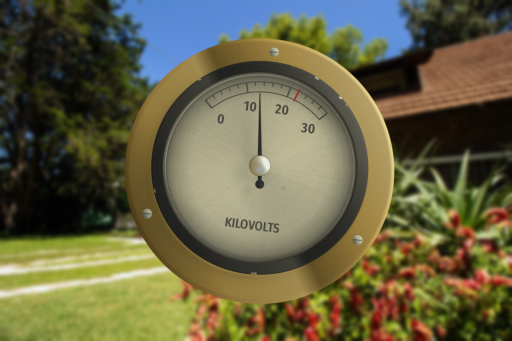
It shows 13 kV
